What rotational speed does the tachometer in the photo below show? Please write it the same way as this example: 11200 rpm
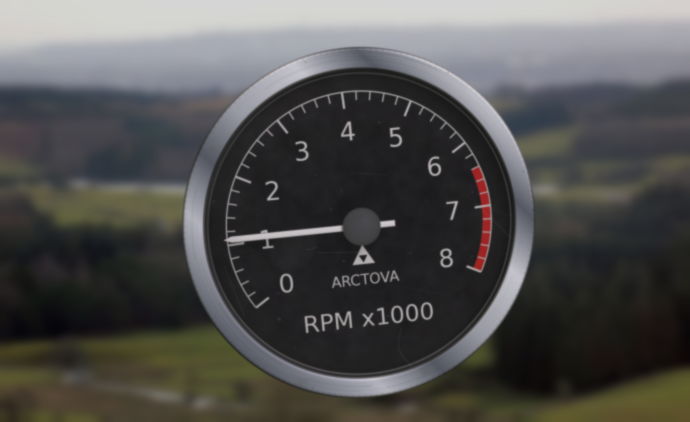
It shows 1100 rpm
